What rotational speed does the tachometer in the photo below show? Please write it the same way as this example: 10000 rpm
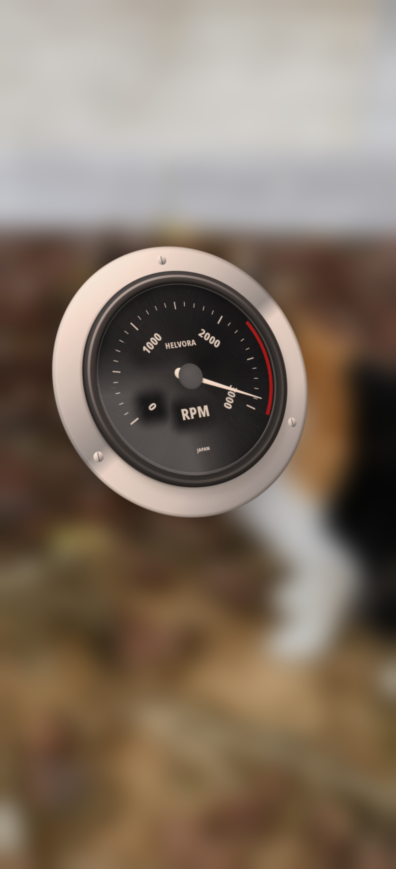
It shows 2900 rpm
